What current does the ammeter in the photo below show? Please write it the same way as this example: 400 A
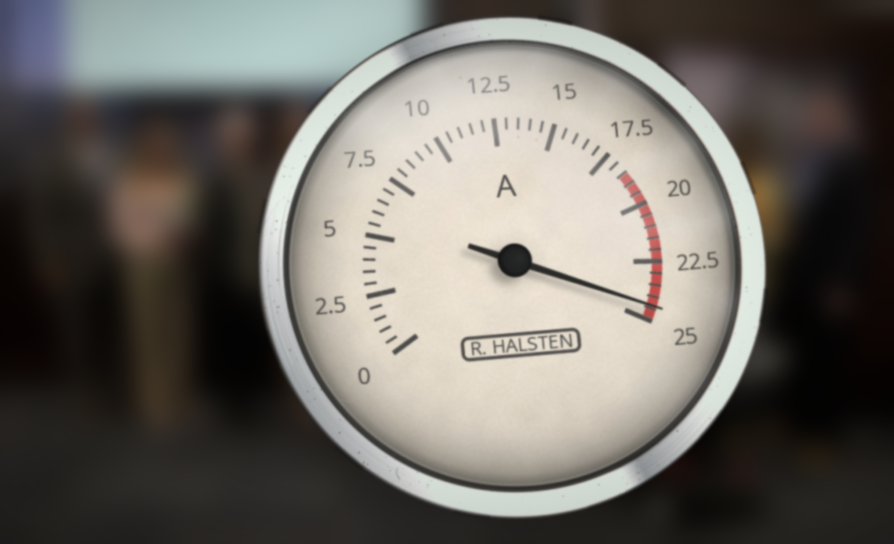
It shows 24.5 A
